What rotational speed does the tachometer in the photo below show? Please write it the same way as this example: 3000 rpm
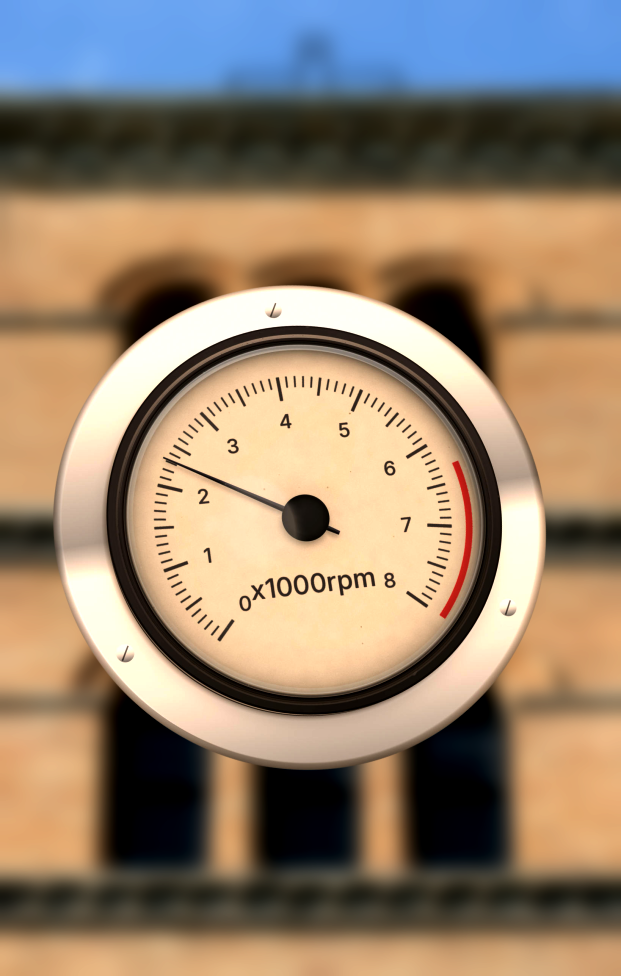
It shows 2300 rpm
